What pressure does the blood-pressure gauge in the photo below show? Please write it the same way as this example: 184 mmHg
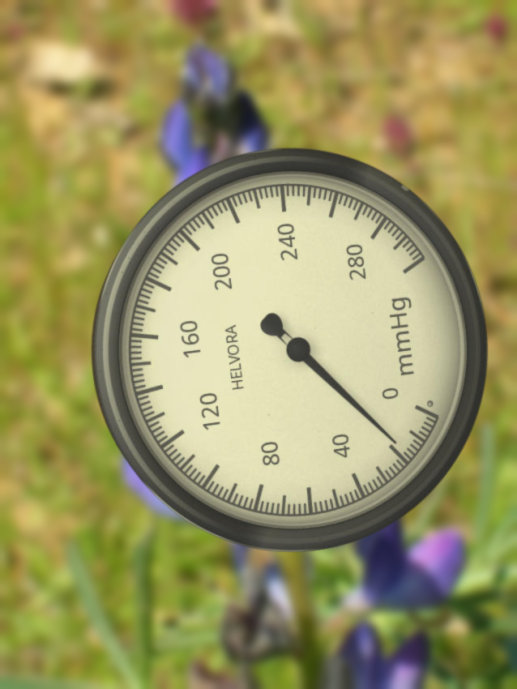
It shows 18 mmHg
